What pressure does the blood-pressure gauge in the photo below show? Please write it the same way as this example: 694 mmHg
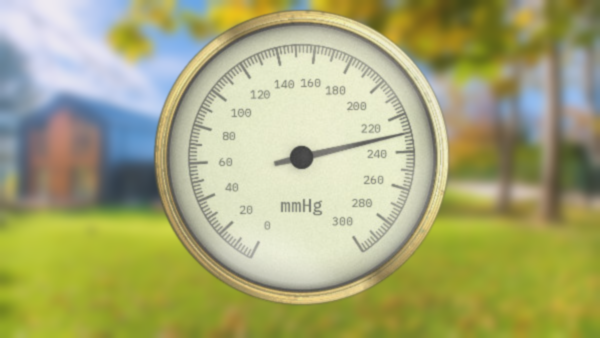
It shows 230 mmHg
